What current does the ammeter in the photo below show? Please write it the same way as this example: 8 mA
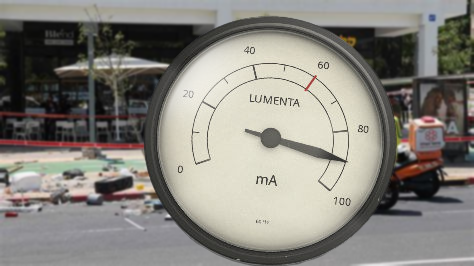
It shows 90 mA
